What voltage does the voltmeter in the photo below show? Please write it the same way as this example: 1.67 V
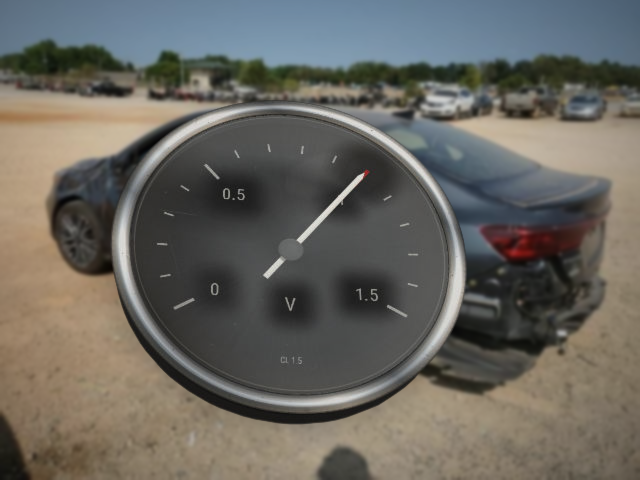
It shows 1 V
